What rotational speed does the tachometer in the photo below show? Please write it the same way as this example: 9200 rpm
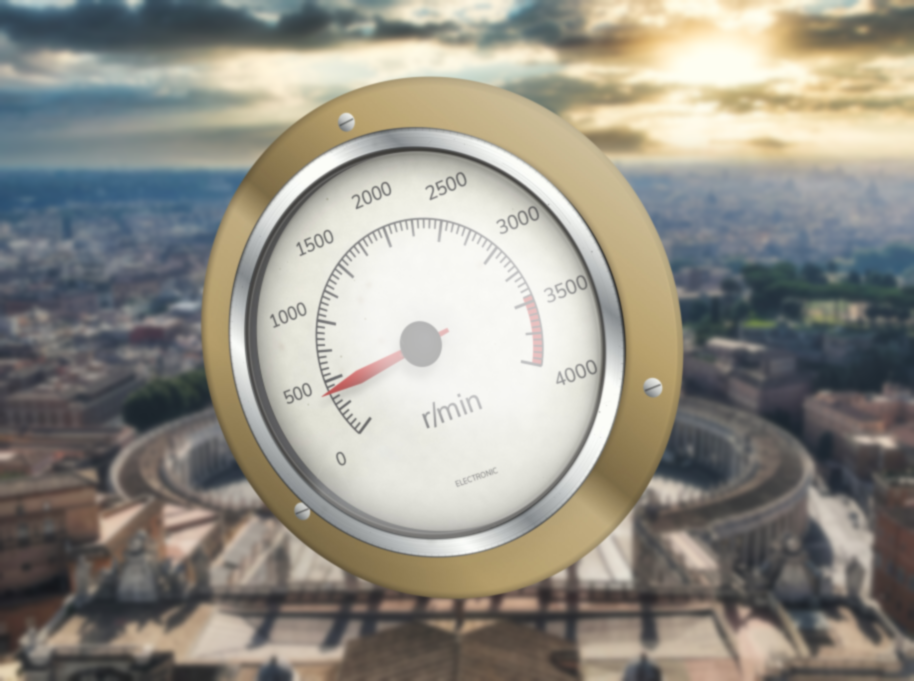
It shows 400 rpm
